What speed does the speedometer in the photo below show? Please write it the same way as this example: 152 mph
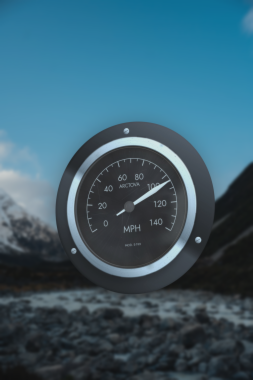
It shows 105 mph
